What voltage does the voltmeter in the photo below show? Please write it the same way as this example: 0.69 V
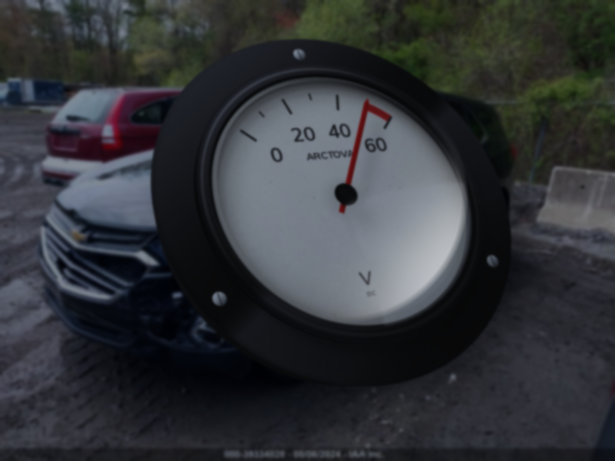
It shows 50 V
